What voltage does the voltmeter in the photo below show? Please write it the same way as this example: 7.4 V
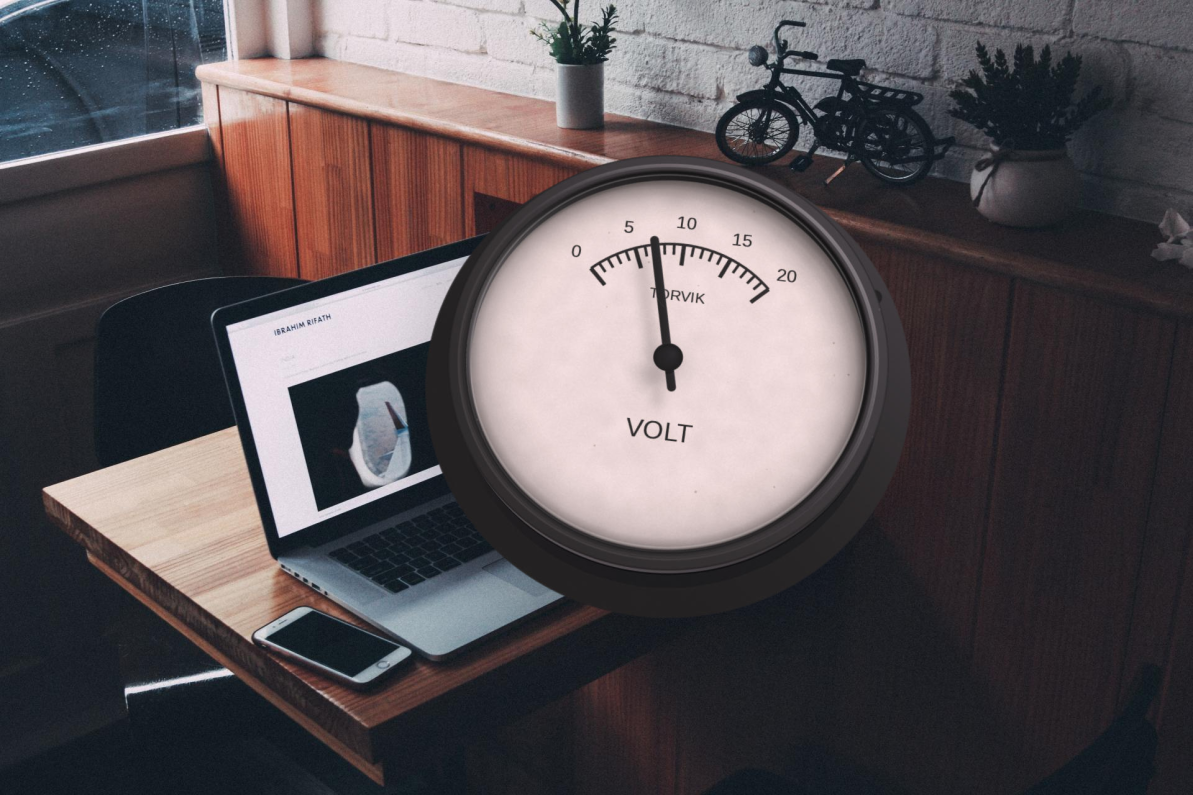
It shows 7 V
